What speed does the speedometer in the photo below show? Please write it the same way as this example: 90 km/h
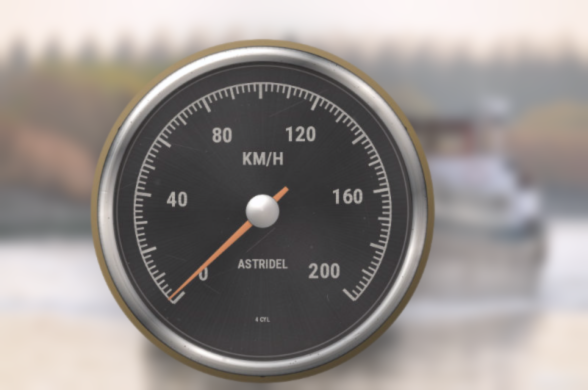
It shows 2 km/h
